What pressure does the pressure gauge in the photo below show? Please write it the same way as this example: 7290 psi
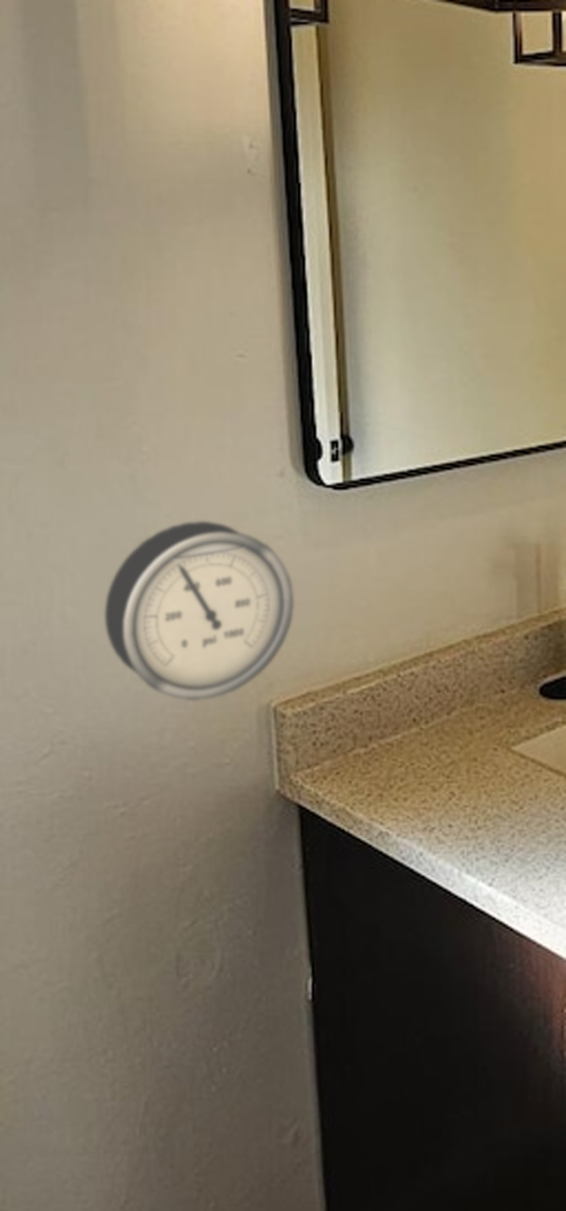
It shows 400 psi
